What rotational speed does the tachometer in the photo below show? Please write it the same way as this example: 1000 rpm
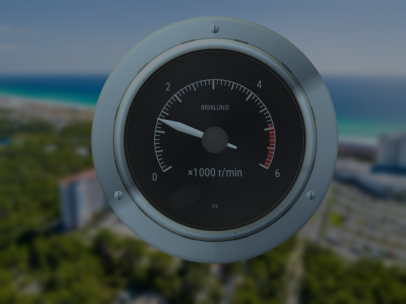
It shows 1300 rpm
